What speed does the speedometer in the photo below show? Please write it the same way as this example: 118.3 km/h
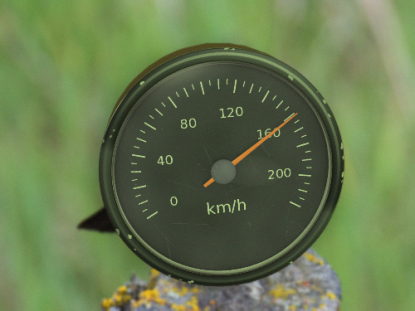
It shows 160 km/h
